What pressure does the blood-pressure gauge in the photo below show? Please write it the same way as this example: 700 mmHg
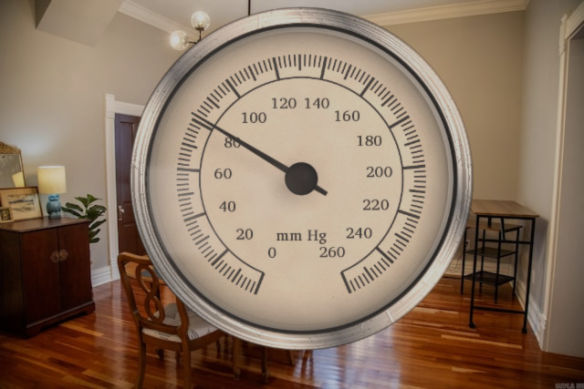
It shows 82 mmHg
